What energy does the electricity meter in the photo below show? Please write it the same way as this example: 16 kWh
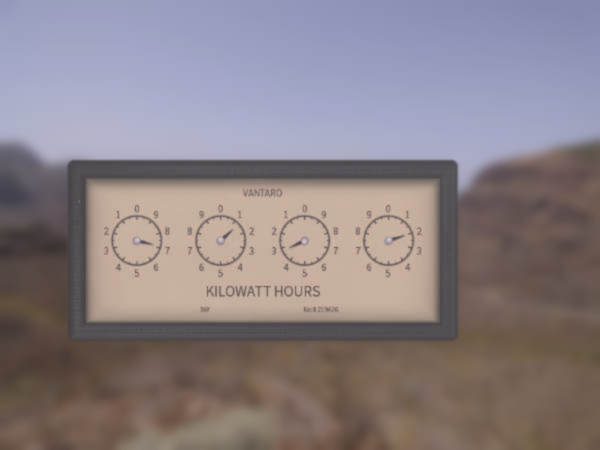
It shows 7132 kWh
